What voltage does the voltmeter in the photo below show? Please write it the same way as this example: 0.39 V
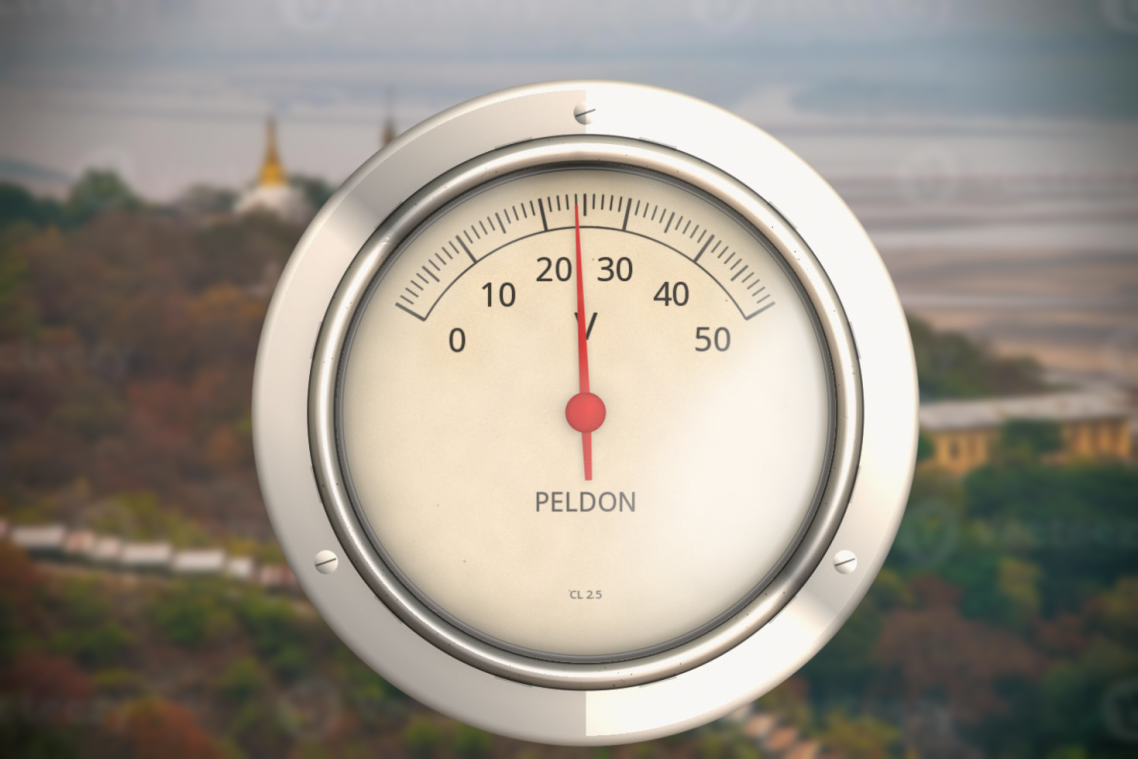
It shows 24 V
